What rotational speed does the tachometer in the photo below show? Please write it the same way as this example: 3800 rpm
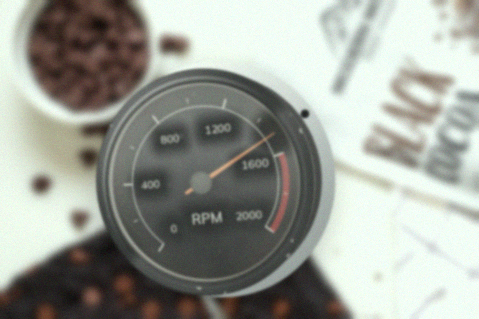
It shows 1500 rpm
